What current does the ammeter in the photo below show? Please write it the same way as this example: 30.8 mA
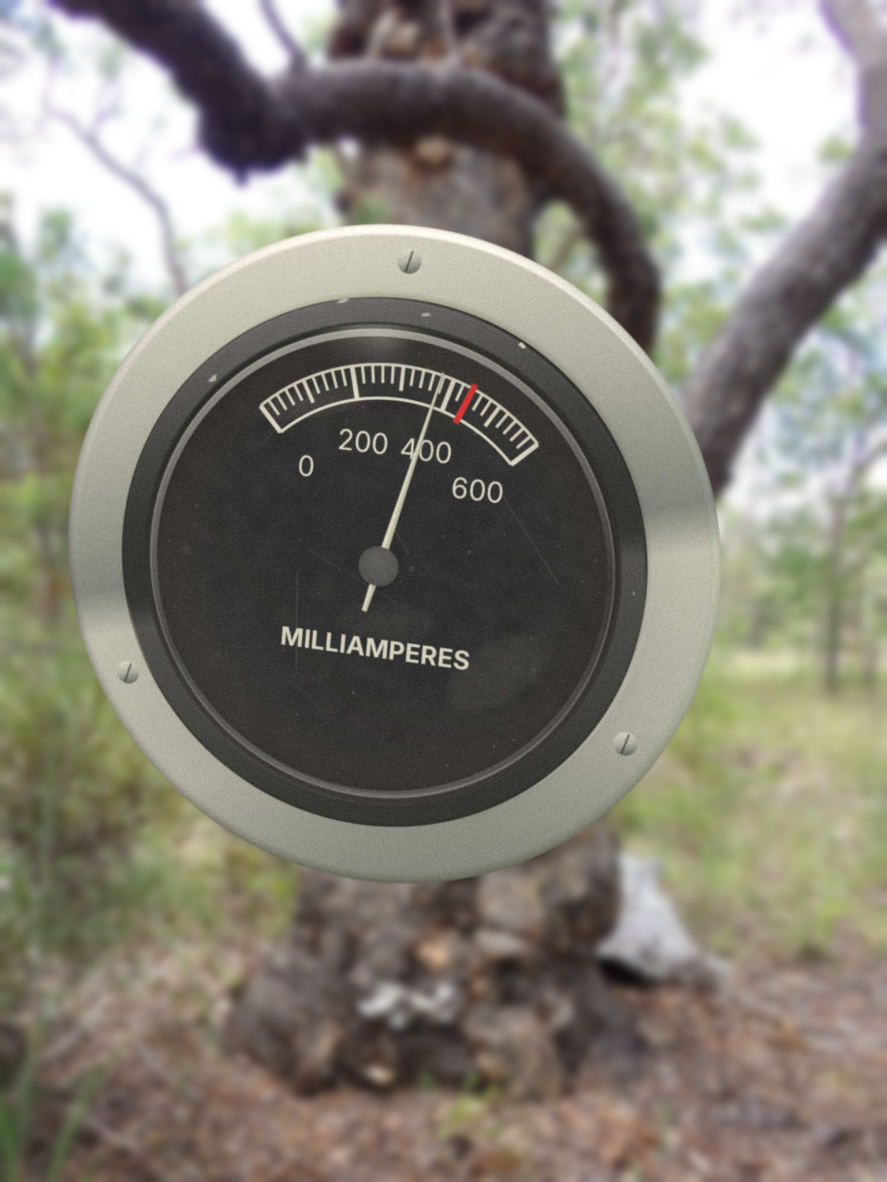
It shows 380 mA
